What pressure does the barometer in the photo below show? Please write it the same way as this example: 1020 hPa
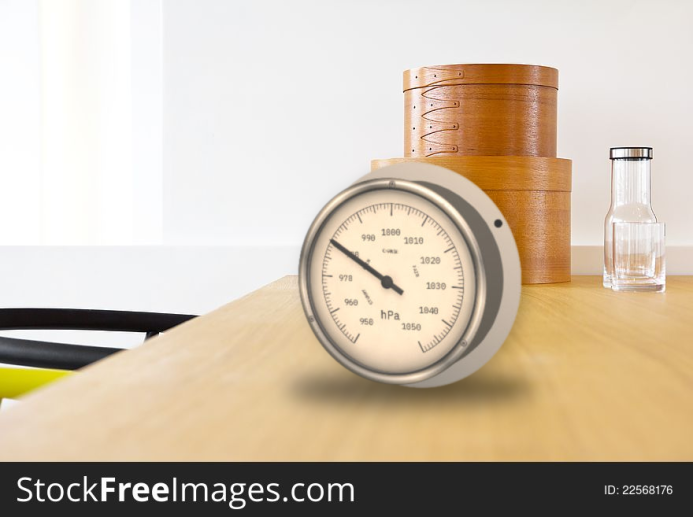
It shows 980 hPa
